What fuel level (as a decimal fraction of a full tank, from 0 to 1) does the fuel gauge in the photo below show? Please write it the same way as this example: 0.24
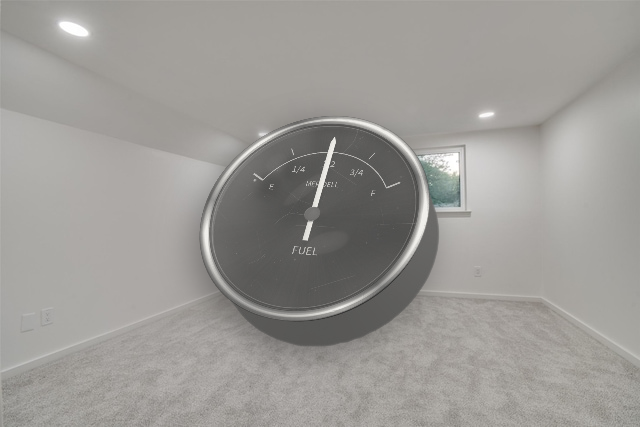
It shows 0.5
